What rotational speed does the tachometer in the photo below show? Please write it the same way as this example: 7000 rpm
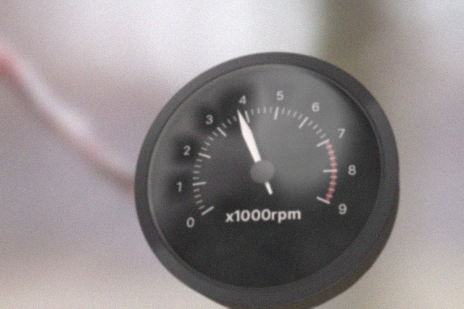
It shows 3800 rpm
